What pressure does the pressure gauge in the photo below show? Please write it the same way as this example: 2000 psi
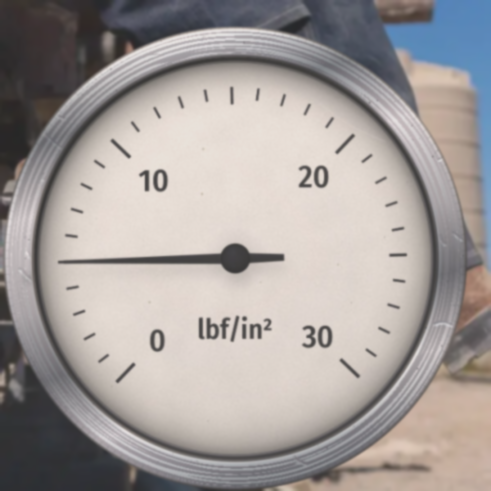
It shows 5 psi
